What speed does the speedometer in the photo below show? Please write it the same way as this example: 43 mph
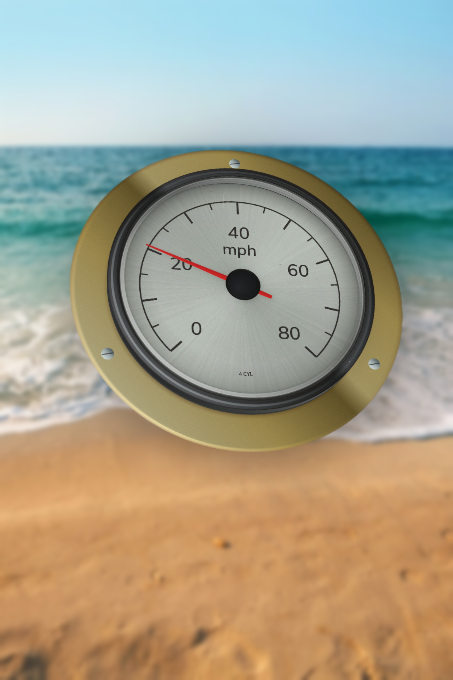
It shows 20 mph
